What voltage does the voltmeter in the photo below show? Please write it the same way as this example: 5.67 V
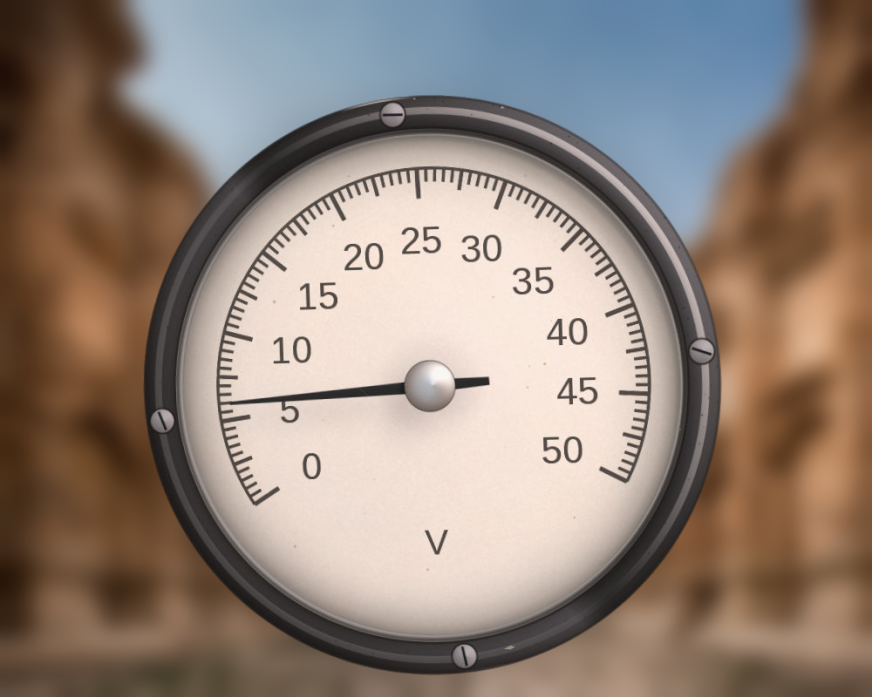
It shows 6 V
